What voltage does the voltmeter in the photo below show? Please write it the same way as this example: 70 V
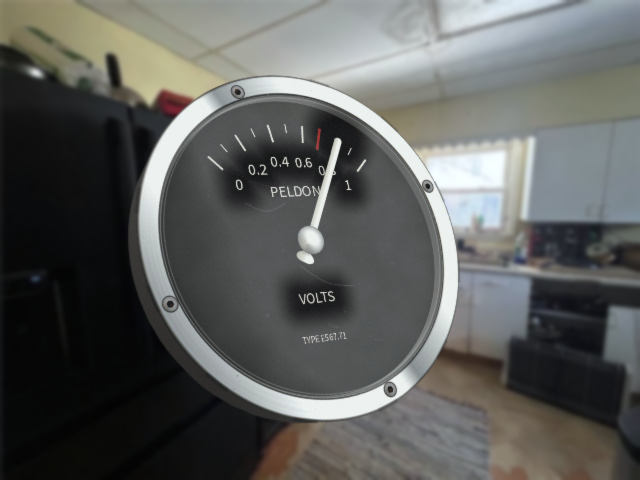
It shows 0.8 V
